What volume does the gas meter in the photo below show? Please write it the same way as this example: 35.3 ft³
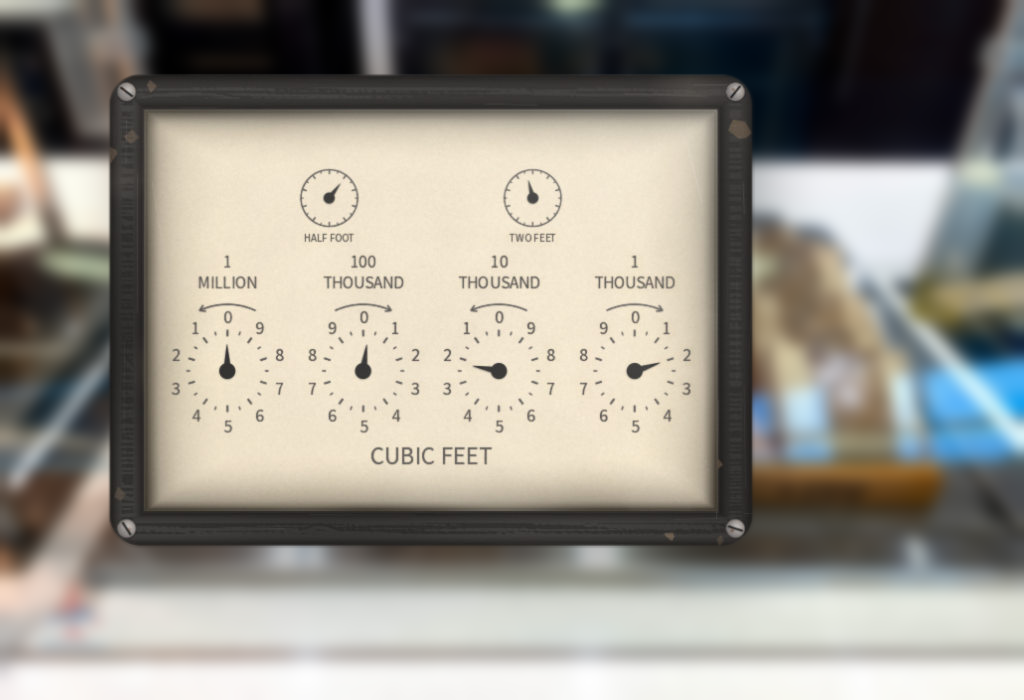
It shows 2200 ft³
